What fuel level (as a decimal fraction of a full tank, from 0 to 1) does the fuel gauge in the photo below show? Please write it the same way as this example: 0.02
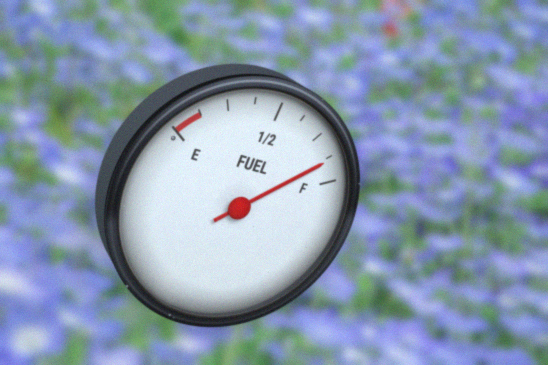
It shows 0.875
